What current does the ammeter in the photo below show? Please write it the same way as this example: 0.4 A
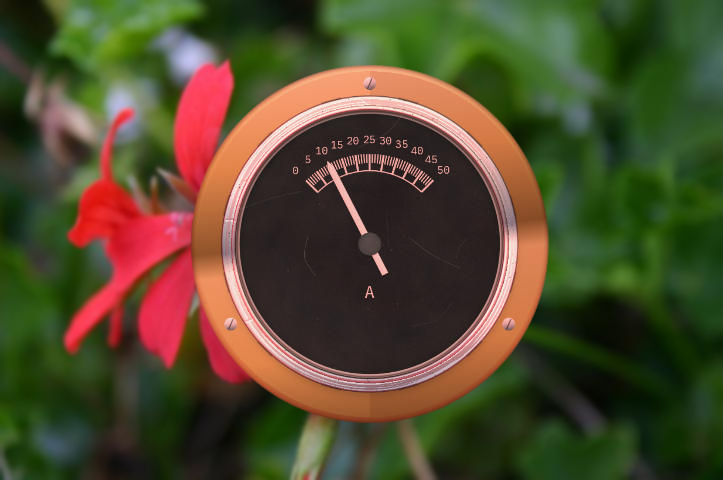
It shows 10 A
